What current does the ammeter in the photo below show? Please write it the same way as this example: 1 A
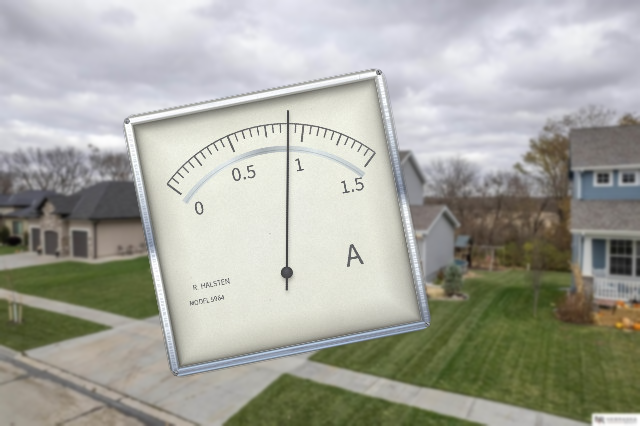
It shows 0.9 A
